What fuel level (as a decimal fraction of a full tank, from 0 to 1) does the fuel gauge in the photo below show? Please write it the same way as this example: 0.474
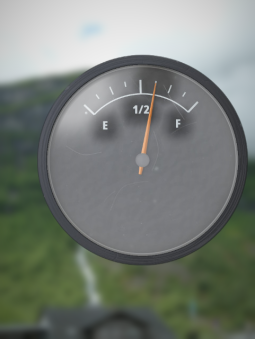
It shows 0.625
